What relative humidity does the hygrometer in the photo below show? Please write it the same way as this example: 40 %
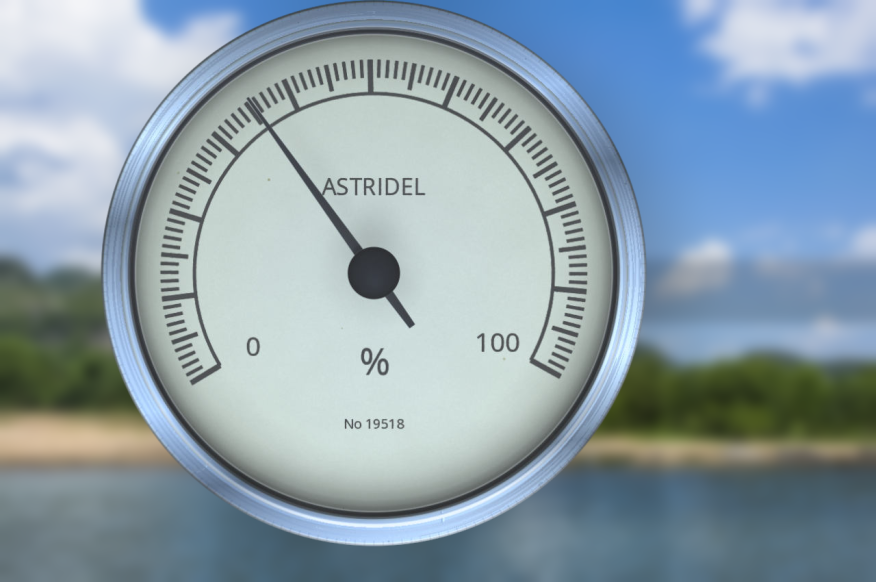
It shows 35.5 %
